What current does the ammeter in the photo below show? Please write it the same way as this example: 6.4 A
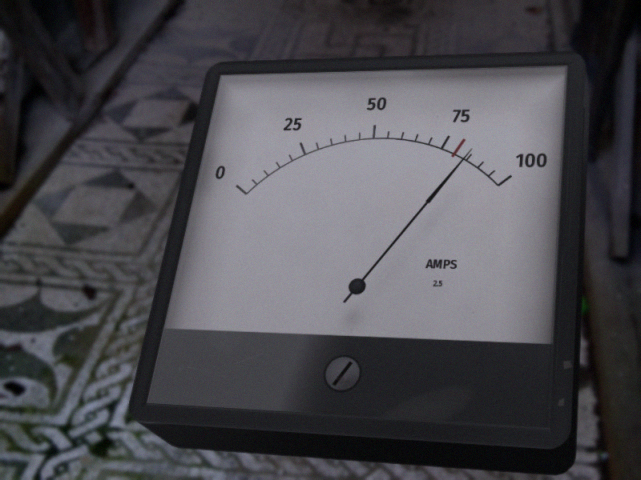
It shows 85 A
